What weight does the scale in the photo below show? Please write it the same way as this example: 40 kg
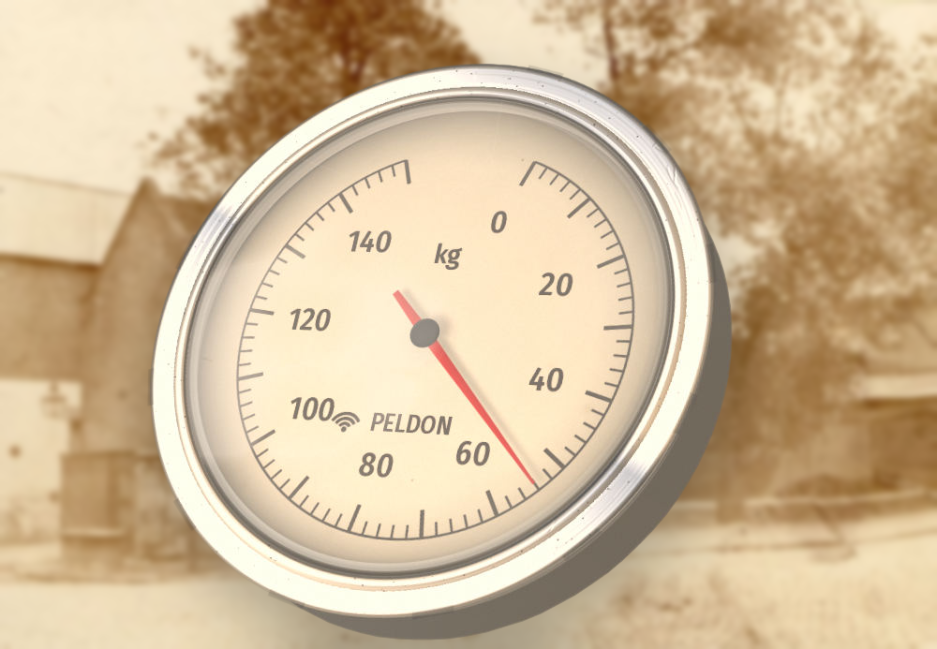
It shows 54 kg
